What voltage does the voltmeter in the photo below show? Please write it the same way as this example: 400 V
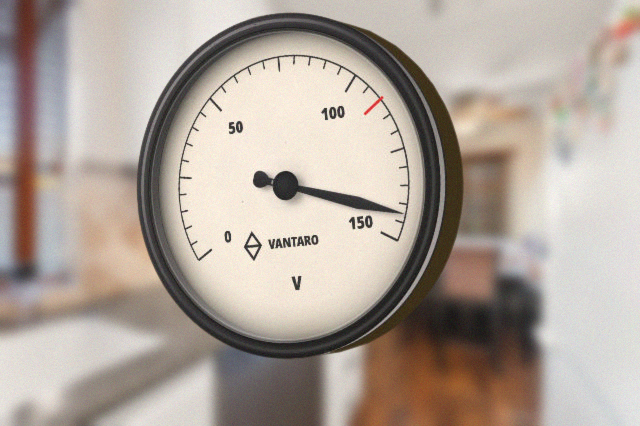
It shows 142.5 V
